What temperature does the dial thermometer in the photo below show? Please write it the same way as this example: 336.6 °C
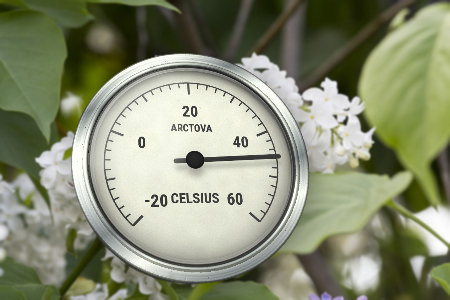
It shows 46 °C
